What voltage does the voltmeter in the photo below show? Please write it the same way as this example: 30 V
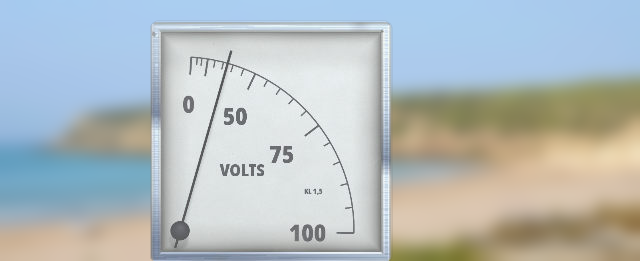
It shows 37.5 V
